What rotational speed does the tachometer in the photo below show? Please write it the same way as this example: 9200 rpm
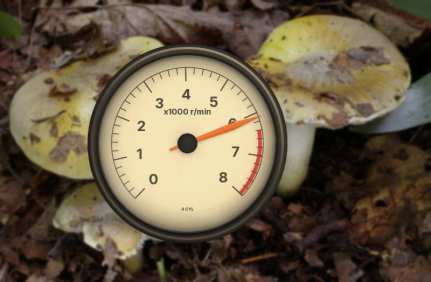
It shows 6100 rpm
